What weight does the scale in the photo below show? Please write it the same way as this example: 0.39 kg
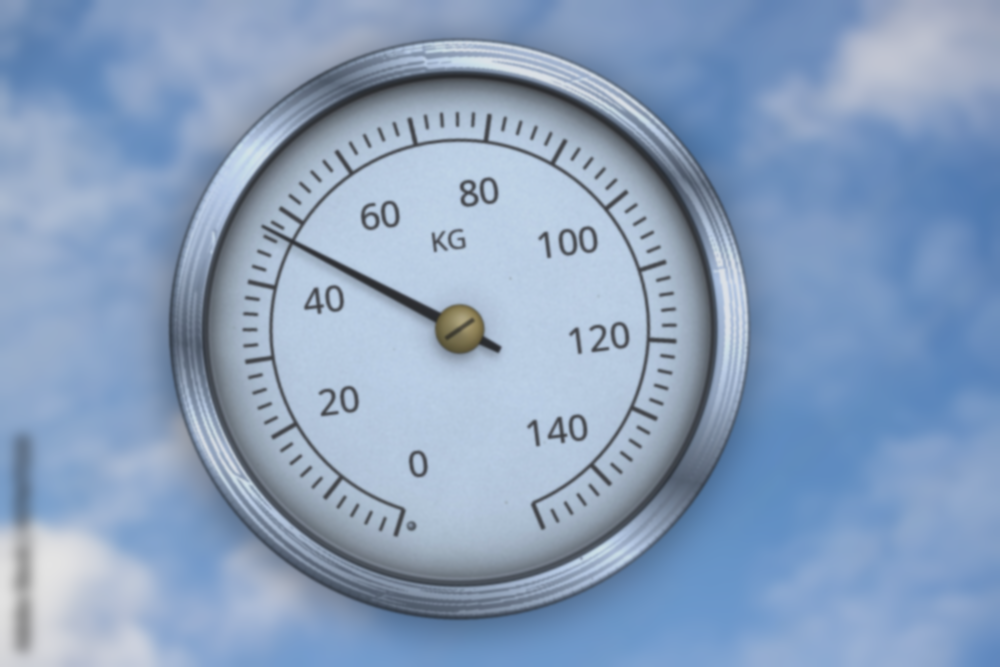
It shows 47 kg
